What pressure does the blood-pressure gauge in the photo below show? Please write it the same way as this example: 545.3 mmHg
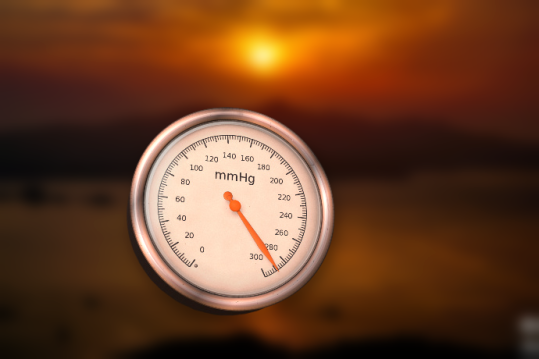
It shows 290 mmHg
